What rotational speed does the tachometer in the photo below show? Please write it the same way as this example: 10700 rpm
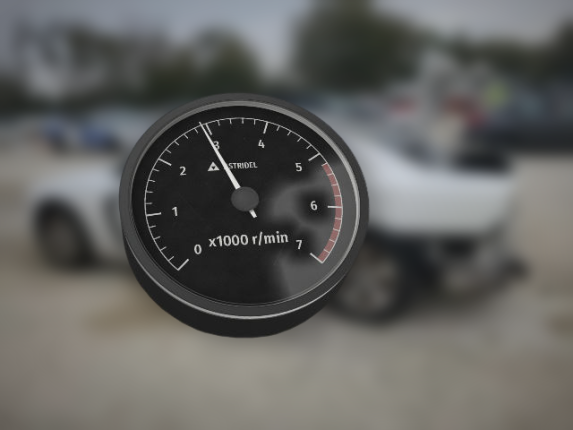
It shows 2900 rpm
